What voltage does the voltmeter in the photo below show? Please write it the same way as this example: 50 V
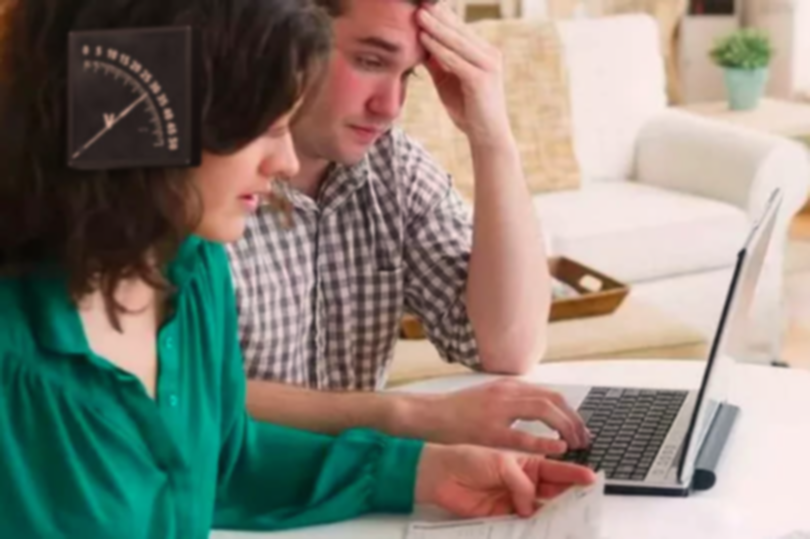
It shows 30 V
